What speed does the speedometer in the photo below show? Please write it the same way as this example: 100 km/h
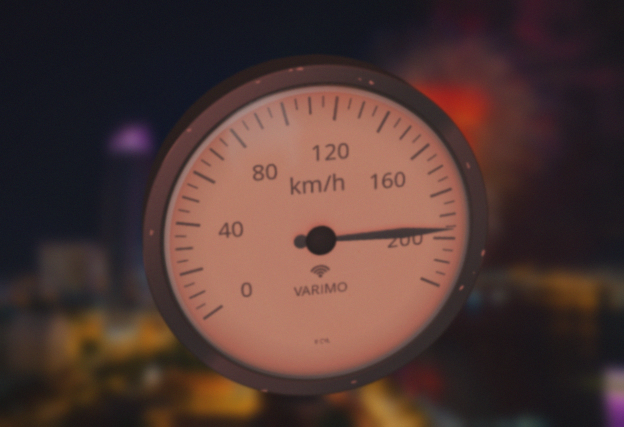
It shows 195 km/h
